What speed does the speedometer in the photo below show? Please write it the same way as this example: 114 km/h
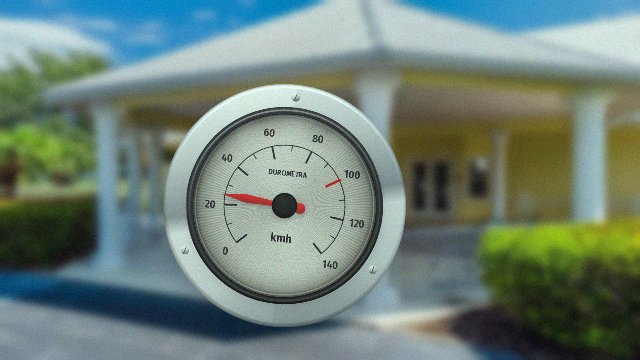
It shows 25 km/h
